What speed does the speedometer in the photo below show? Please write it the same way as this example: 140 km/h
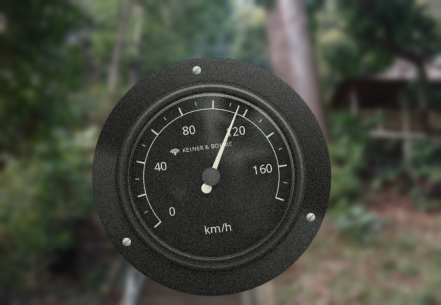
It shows 115 km/h
